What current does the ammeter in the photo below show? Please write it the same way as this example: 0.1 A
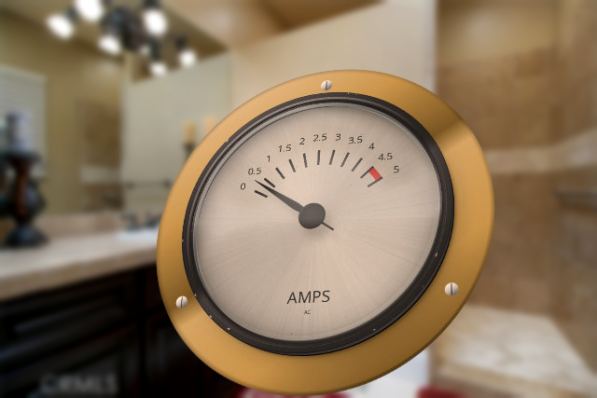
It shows 0.25 A
